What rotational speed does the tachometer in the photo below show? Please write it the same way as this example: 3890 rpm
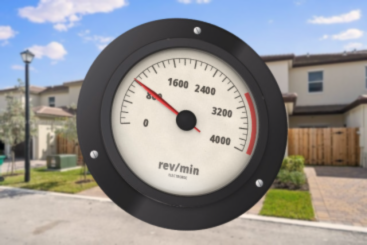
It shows 800 rpm
